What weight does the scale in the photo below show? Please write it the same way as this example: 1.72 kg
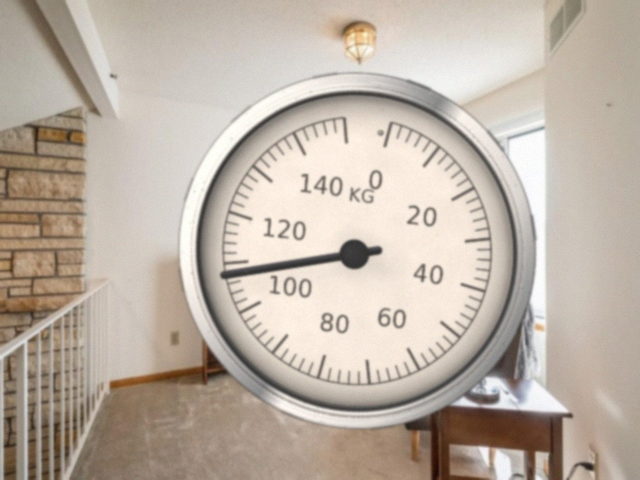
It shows 108 kg
